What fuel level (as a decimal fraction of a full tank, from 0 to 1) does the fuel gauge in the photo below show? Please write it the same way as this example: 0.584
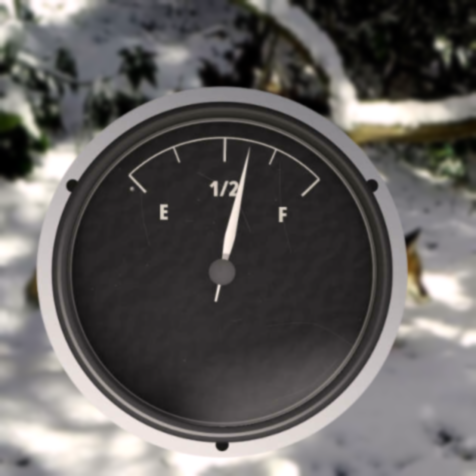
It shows 0.625
